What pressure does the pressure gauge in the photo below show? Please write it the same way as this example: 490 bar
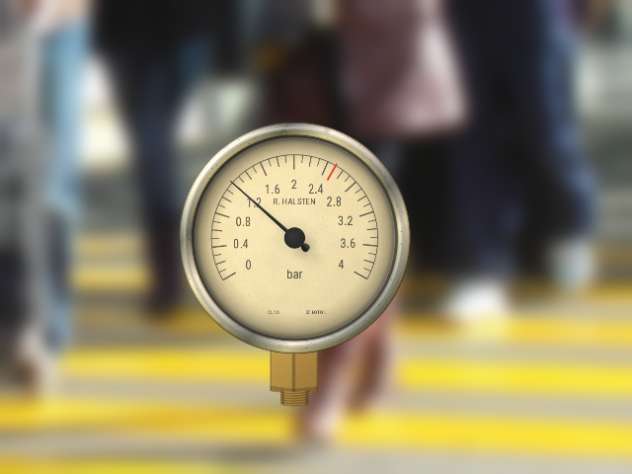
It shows 1.2 bar
